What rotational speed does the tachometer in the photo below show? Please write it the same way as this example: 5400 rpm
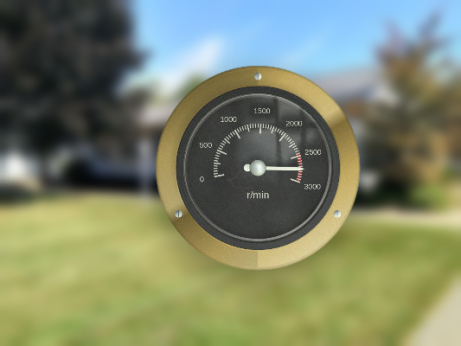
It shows 2750 rpm
